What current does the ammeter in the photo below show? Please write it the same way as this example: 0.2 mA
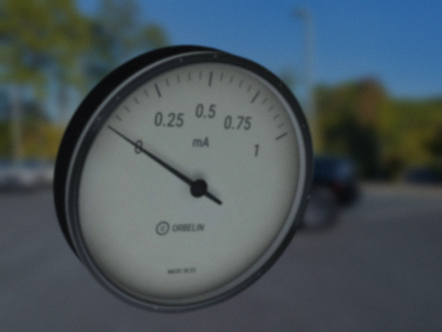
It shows 0 mA
